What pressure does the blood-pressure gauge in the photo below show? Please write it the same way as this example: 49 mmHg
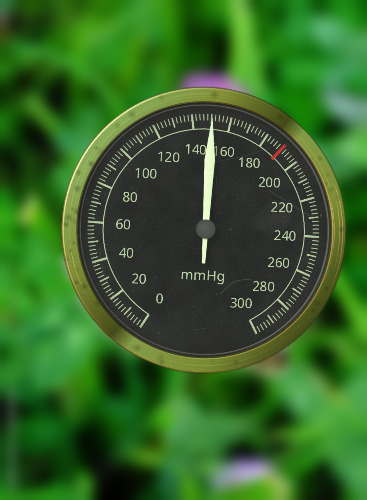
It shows 150 mmHg
